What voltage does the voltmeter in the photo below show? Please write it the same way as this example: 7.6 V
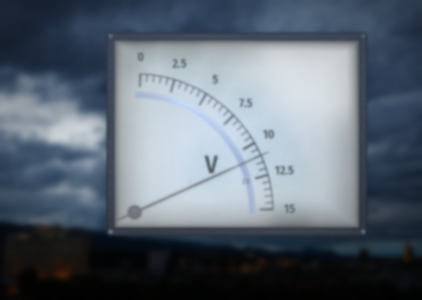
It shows 11 V
